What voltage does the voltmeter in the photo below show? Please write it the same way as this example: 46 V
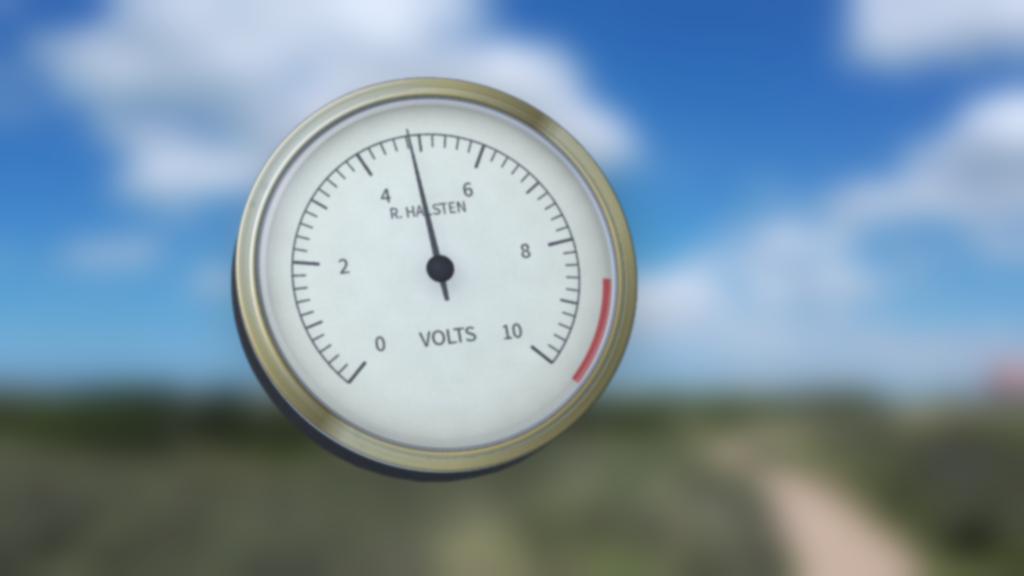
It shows 4.8 V
